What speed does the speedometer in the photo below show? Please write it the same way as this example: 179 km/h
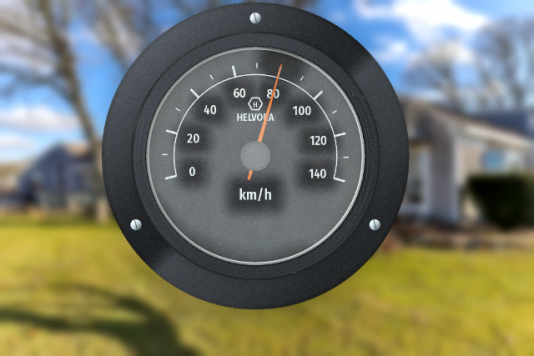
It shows 80 km/h
